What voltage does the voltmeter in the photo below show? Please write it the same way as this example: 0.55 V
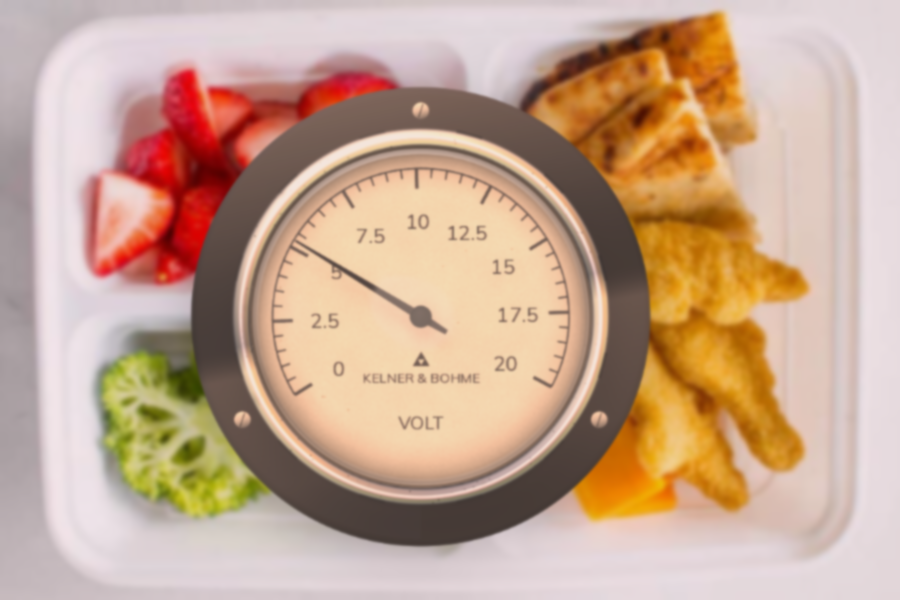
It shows 5.25 V
